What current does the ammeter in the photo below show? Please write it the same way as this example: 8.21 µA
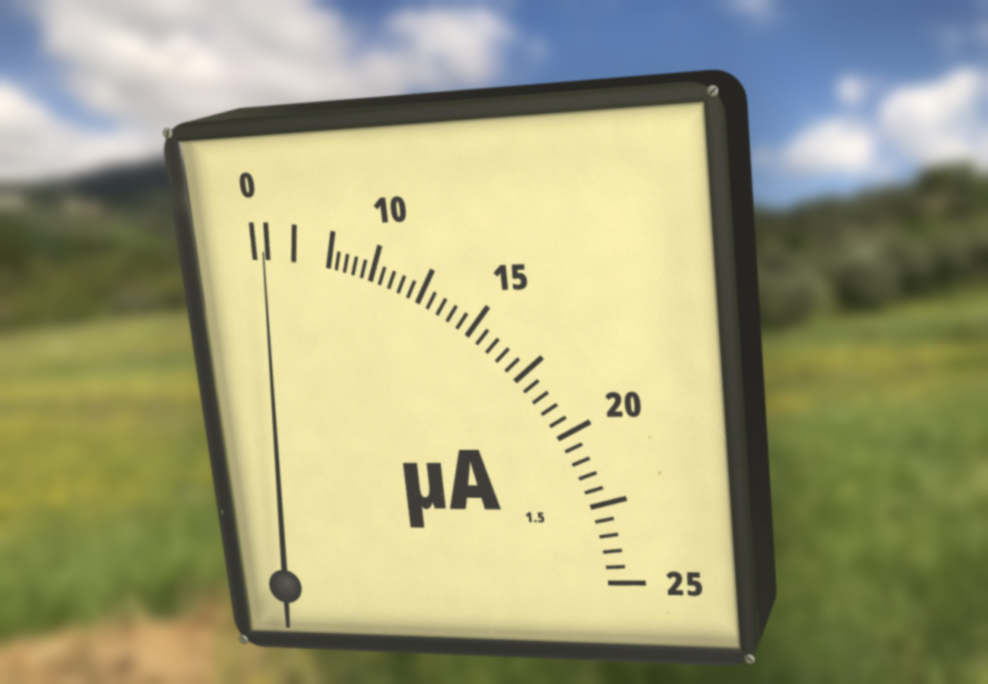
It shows 2.5 µA
